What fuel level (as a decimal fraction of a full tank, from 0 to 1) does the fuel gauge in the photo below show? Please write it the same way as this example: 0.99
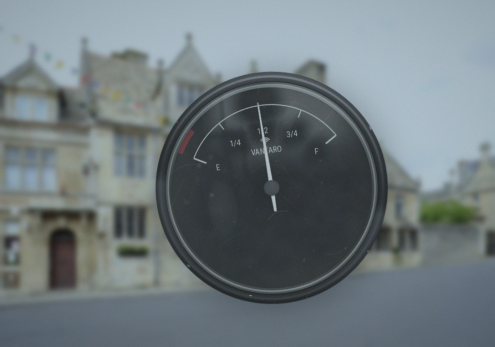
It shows 0.5
